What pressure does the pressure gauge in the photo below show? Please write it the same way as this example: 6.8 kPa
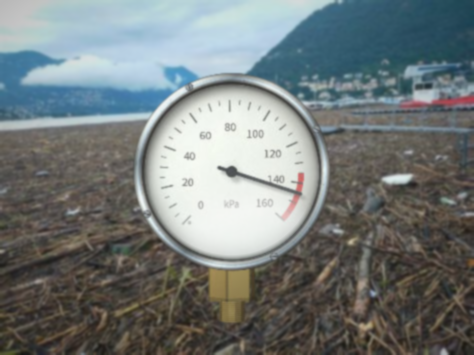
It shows 145 kPa
